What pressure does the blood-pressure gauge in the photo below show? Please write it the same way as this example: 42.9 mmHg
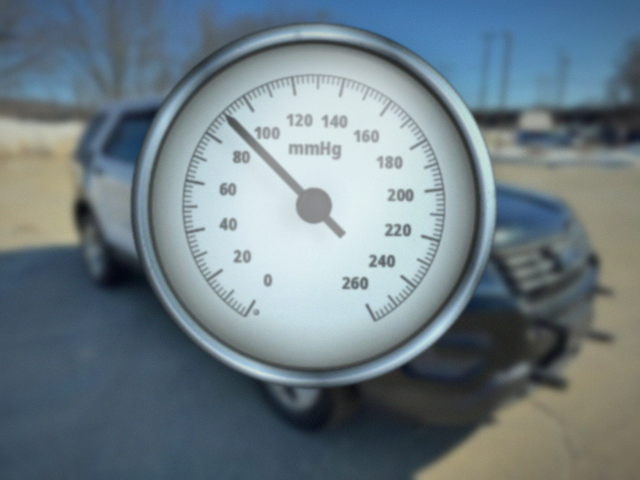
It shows 90 mmHg
